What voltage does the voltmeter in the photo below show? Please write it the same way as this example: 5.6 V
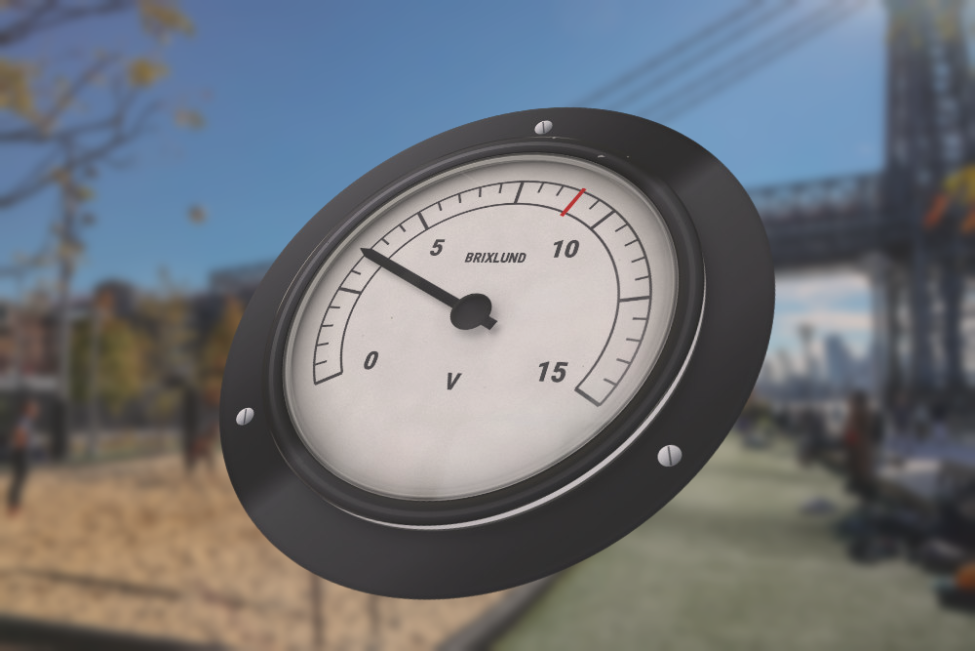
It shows 3.5 V
